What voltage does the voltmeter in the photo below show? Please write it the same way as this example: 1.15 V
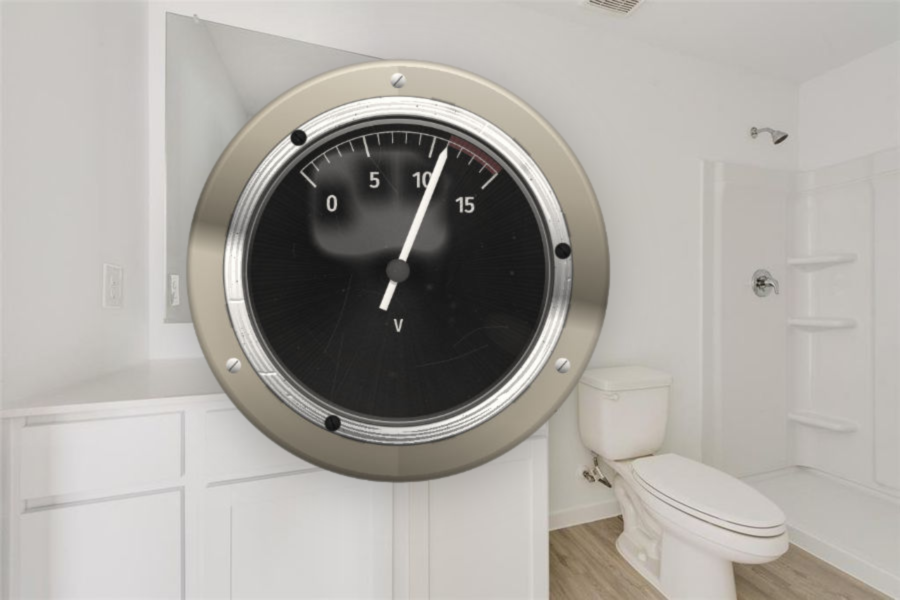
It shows 11 V
